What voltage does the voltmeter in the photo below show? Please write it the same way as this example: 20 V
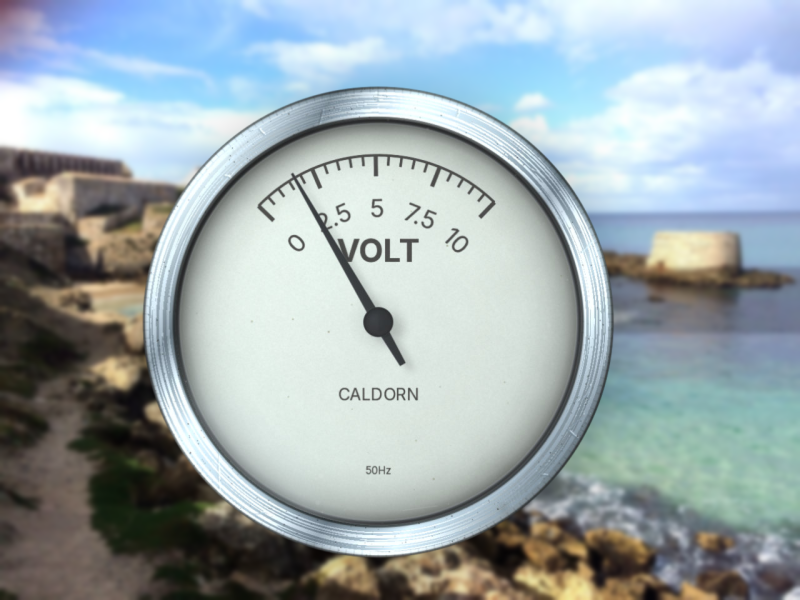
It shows 1.75 V
